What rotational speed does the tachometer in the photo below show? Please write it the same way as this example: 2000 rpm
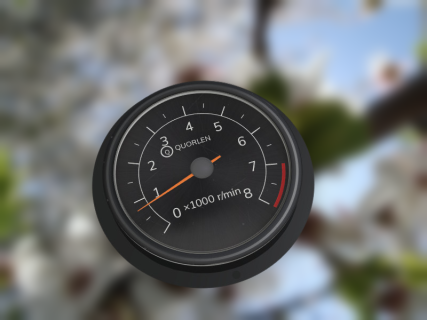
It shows 750 rpm
